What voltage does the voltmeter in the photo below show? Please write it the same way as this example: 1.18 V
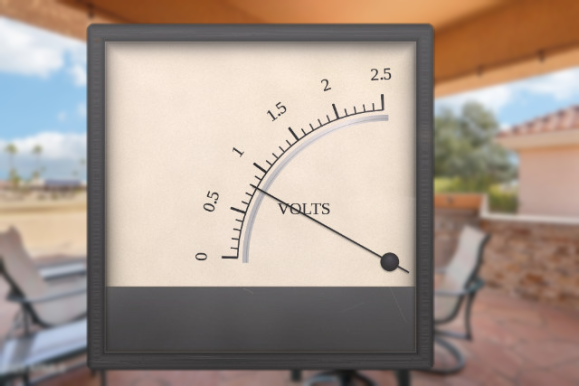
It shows 0.8 V
